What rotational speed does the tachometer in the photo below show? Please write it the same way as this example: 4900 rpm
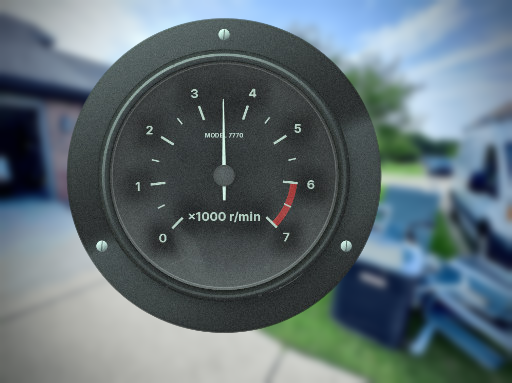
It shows 3500 rpm
